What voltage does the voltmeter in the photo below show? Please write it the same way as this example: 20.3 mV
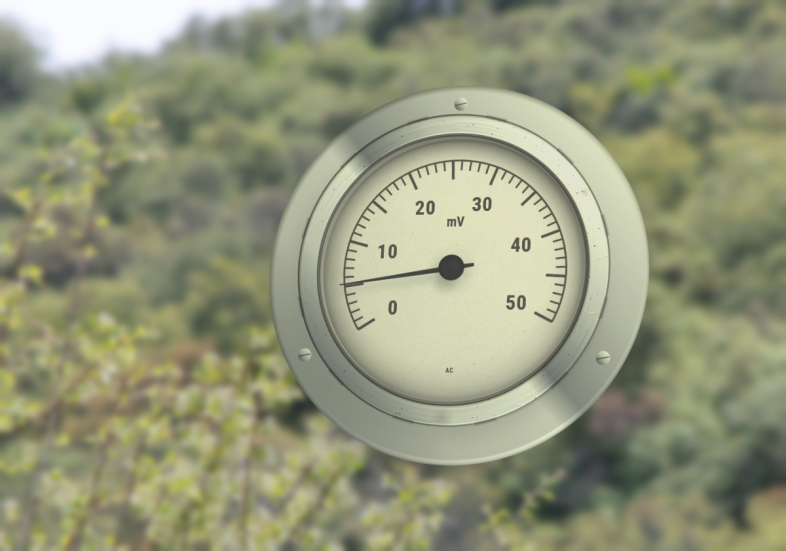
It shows 5 mV
